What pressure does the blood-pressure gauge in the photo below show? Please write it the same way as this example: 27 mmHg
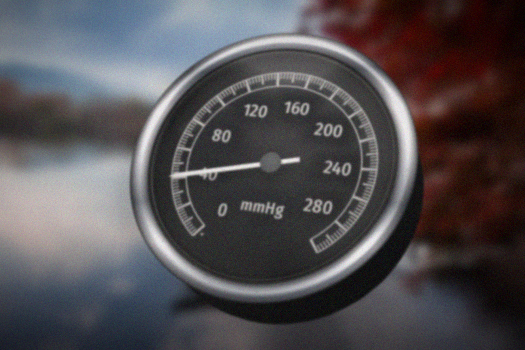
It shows 40 mmHg
